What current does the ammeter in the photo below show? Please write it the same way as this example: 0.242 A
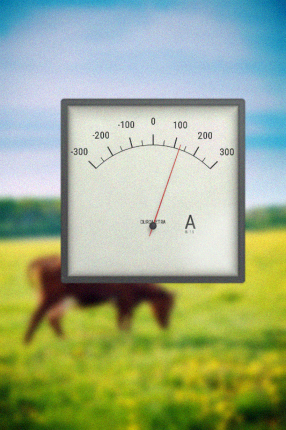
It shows 125 A
